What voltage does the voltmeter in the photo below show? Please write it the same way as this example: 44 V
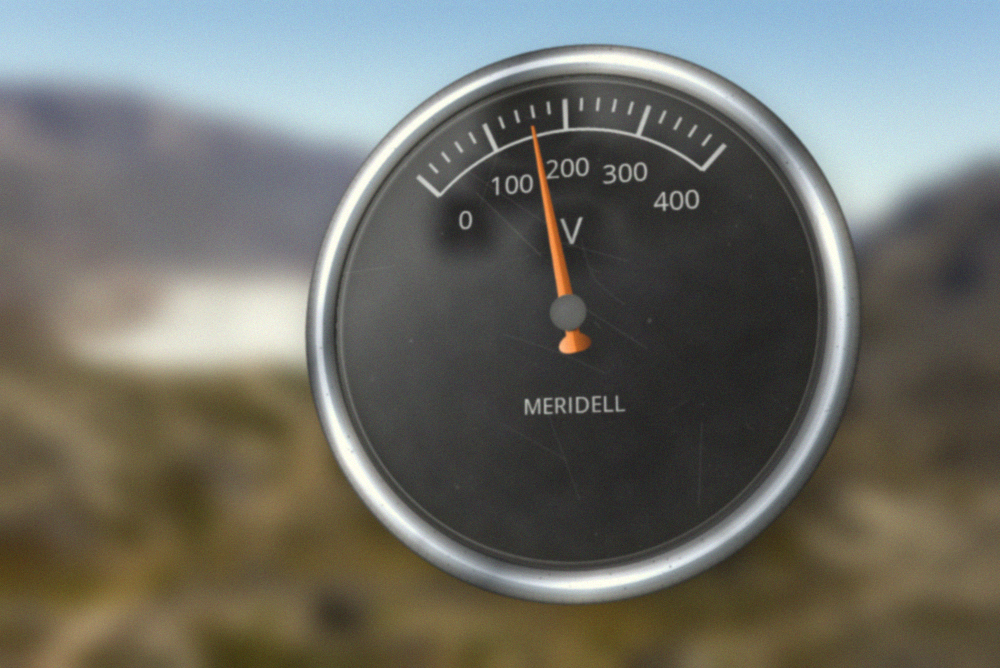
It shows 160 V
